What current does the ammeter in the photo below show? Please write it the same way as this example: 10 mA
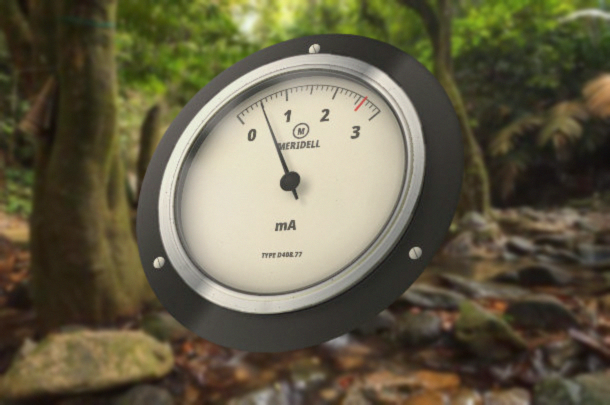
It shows 0.5 mA
